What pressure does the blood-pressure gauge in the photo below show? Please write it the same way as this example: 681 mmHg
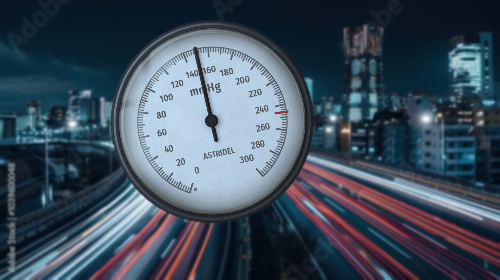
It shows 150 mmHg
